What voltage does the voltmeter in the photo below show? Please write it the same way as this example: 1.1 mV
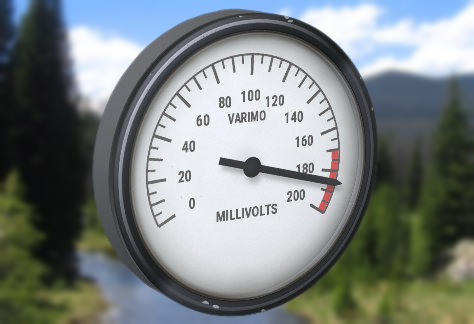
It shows 185 mV
